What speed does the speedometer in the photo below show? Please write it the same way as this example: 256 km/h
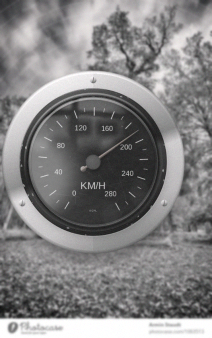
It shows 190 km/h
